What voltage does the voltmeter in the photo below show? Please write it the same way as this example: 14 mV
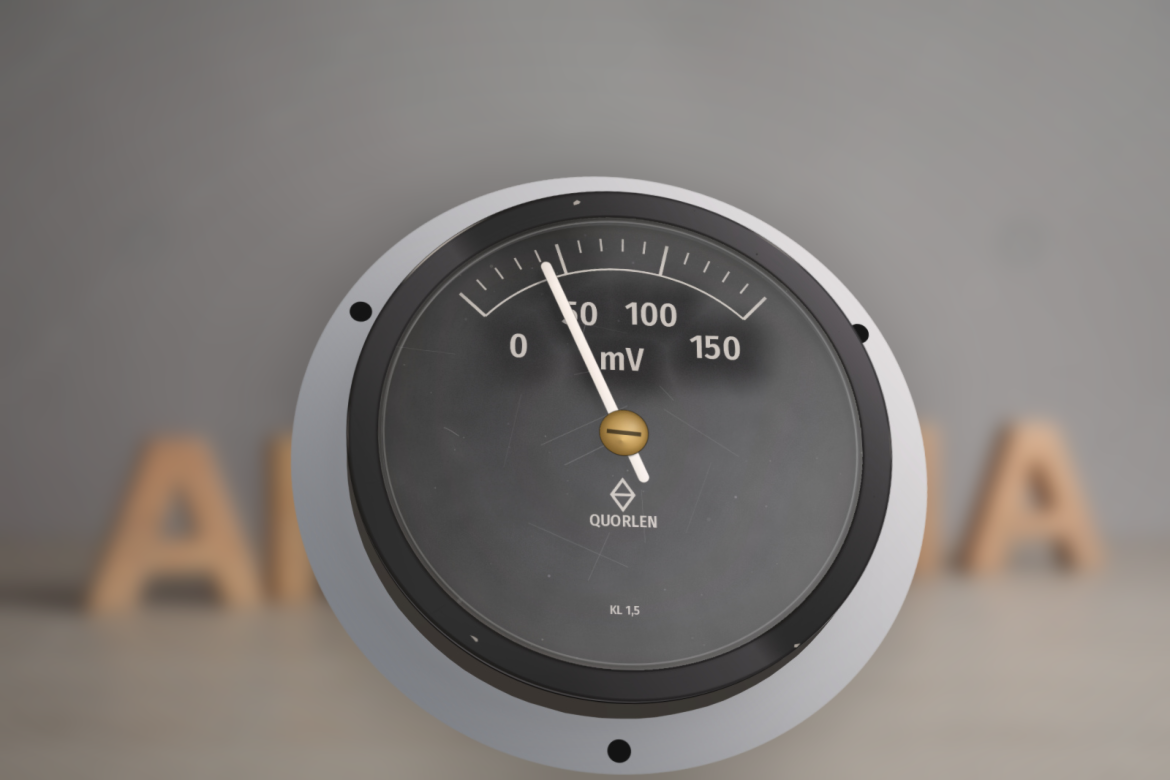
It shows 40 mV
